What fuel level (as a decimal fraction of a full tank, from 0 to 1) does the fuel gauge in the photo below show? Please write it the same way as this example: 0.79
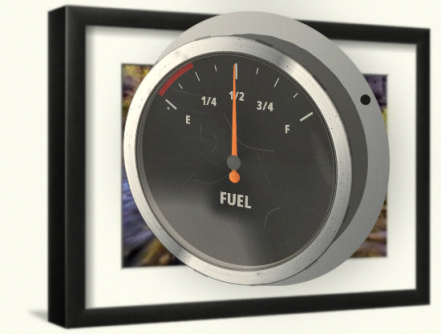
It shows 0.5
